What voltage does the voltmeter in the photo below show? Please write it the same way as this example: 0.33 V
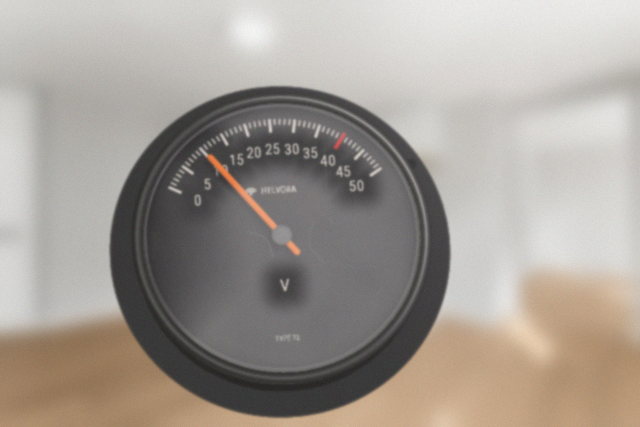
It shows 10 V
